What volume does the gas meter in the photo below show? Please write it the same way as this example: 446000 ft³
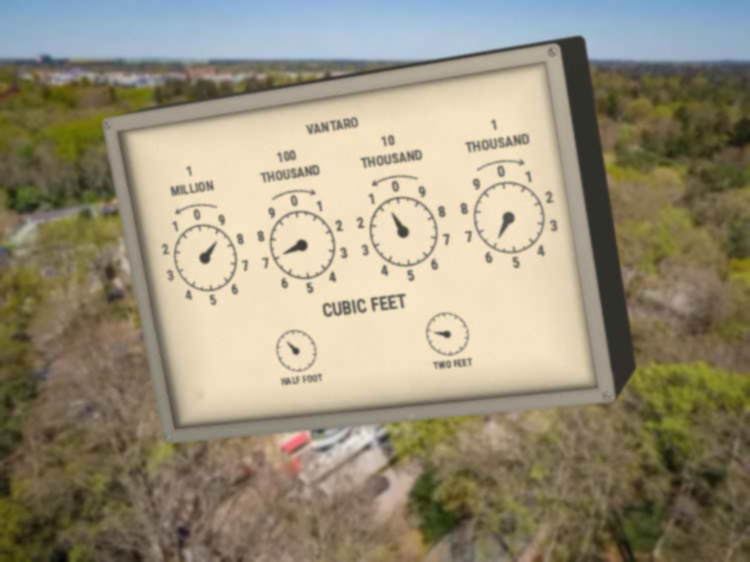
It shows 870600 ft³
